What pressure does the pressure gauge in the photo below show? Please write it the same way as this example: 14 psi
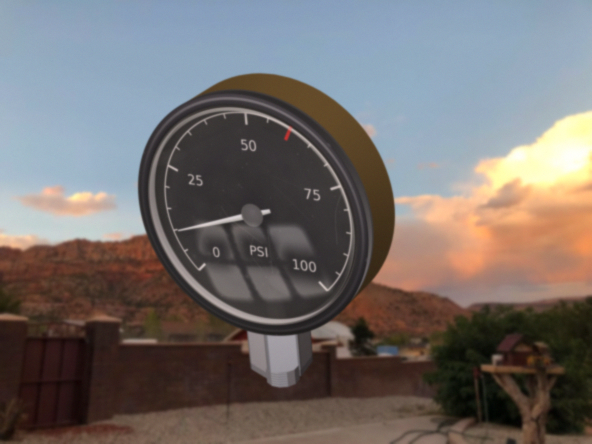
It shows 10 psi
